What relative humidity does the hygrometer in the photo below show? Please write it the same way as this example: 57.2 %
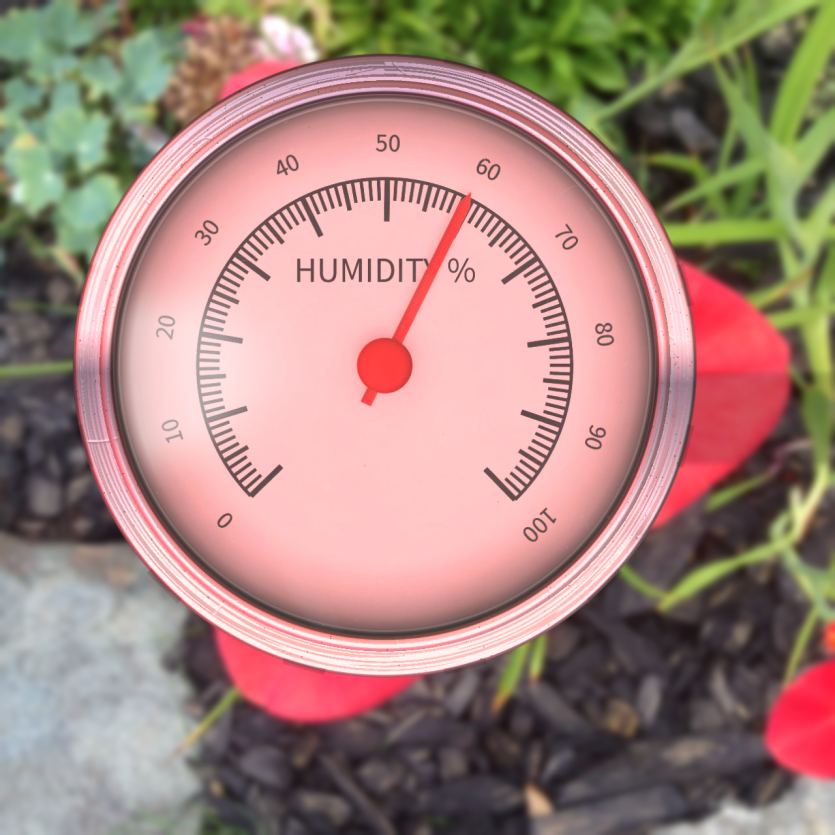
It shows 59.5 %
